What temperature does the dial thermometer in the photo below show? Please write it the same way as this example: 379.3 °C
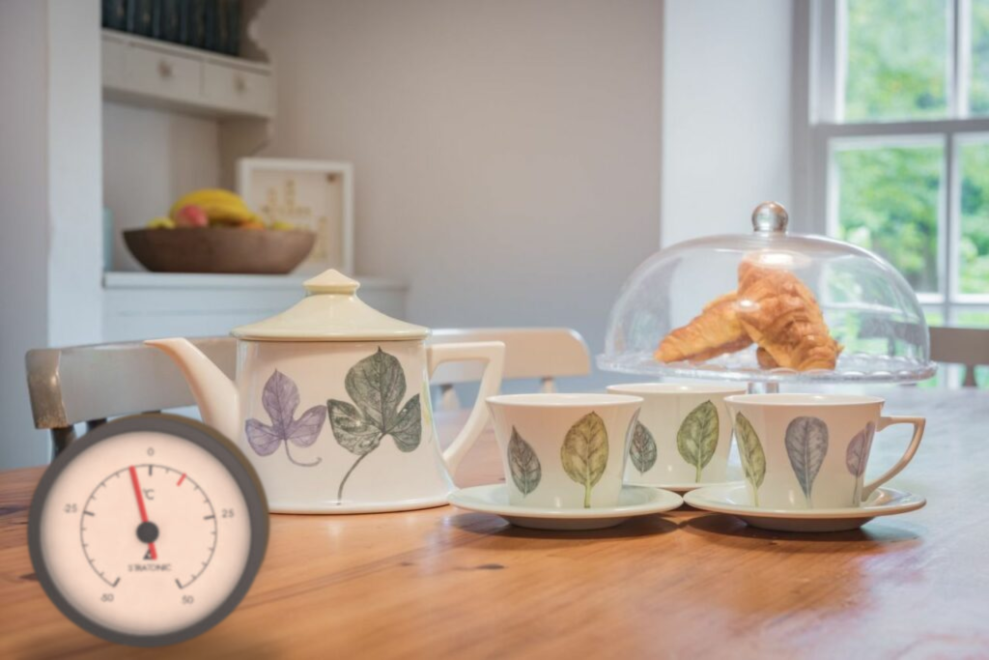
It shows -5 °C
